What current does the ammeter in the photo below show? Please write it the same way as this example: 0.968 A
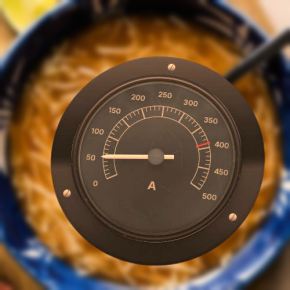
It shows 50 A
